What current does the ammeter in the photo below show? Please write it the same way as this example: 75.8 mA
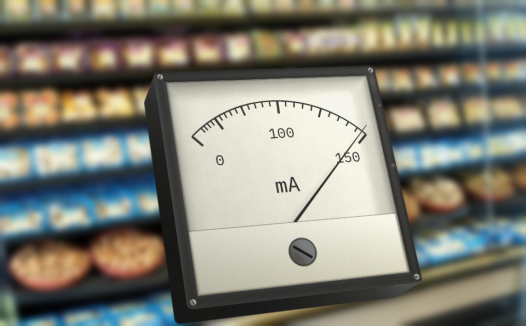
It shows 147.5 mA
